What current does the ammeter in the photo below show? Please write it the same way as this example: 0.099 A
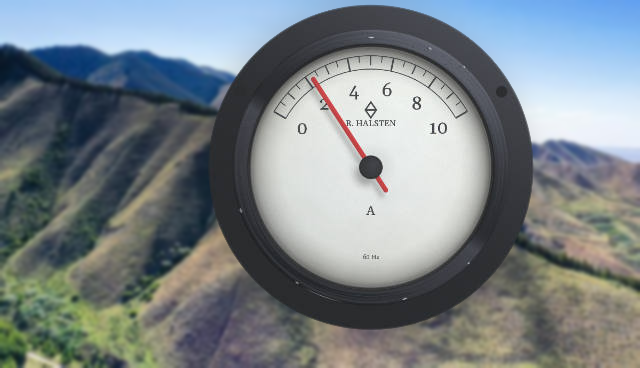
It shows 2.25 A
